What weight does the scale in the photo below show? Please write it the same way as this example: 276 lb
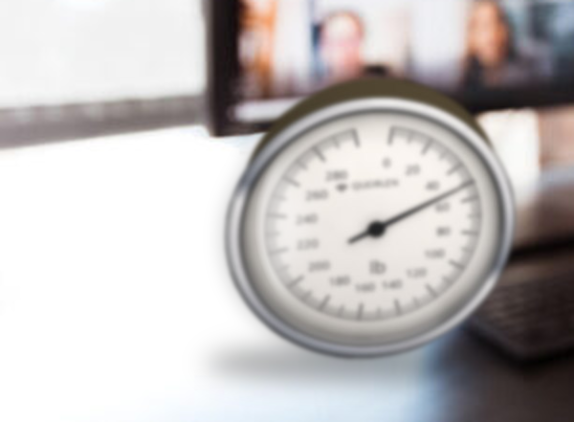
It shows 50 lb
